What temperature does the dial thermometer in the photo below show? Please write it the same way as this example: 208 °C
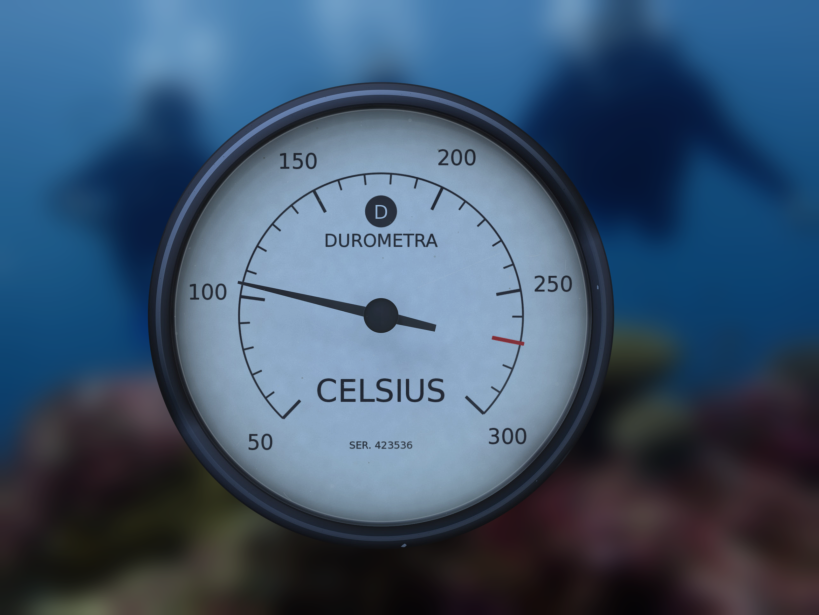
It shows 105 °C
